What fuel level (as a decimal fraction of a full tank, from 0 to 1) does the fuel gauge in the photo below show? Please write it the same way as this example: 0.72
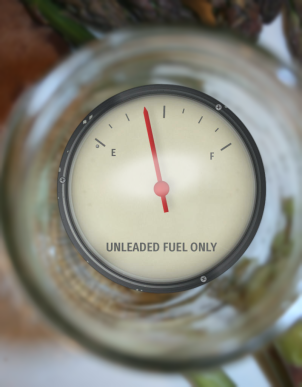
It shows 0.375
